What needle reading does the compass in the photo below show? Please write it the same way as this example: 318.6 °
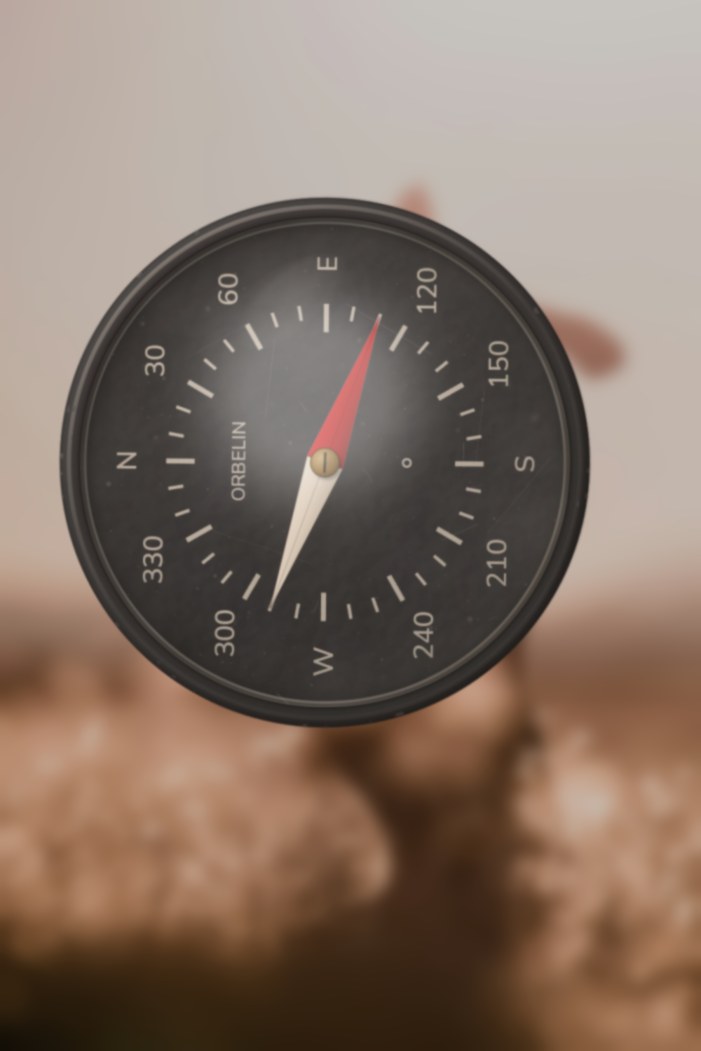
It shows 110 °
